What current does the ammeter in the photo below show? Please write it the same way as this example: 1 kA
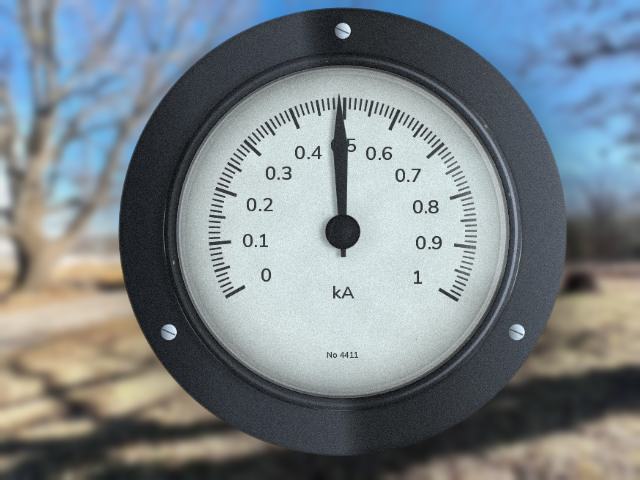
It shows 0.49 kA
